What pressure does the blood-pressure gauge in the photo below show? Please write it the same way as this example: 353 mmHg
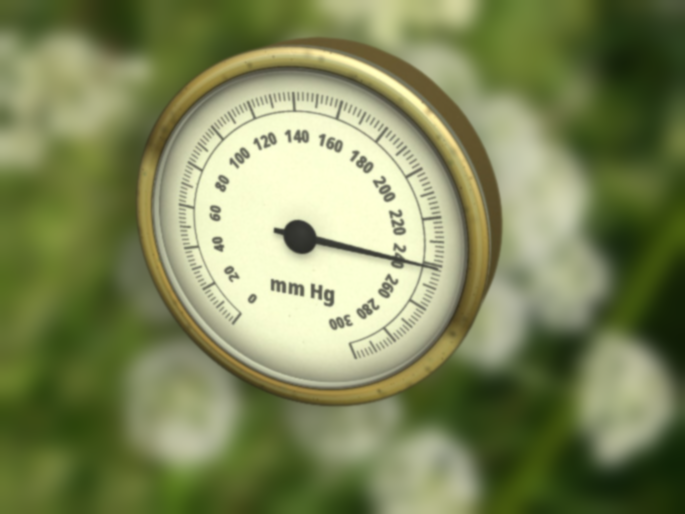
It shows 240 mmHg
